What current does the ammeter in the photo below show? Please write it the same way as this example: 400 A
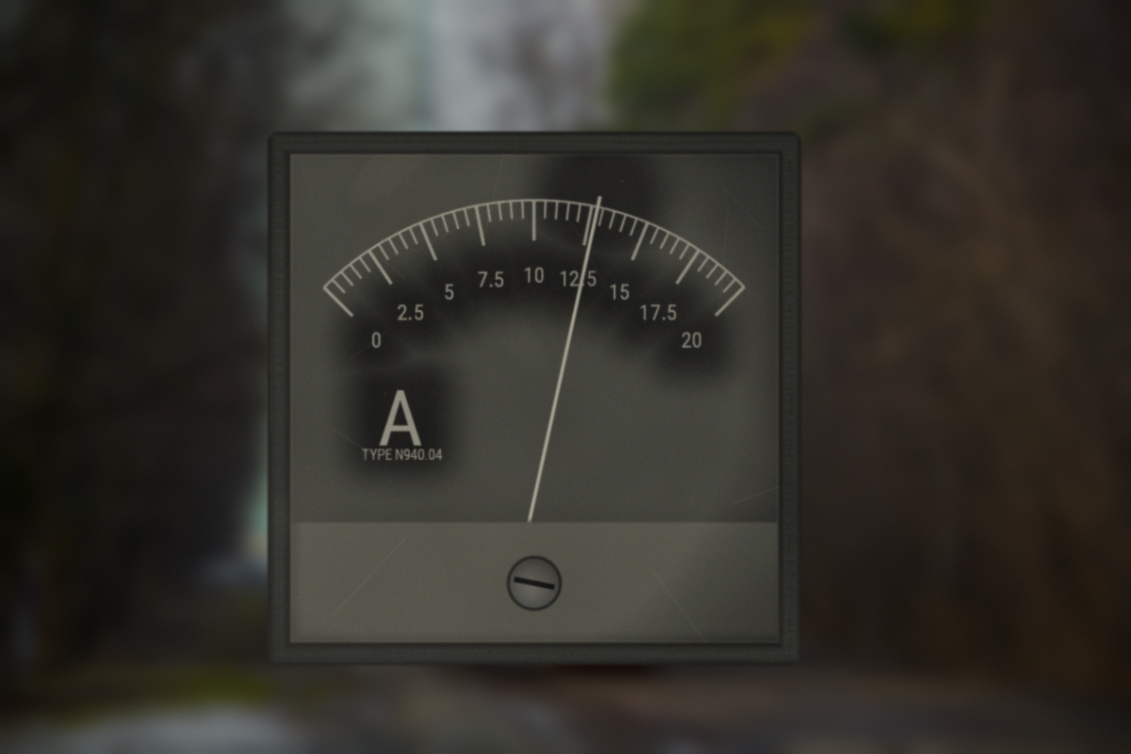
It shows 12.75 A
